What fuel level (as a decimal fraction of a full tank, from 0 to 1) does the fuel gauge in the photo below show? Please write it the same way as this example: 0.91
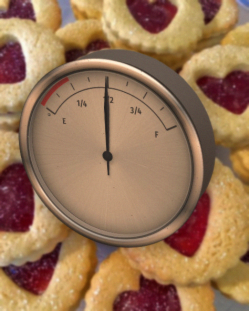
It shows 0.5
